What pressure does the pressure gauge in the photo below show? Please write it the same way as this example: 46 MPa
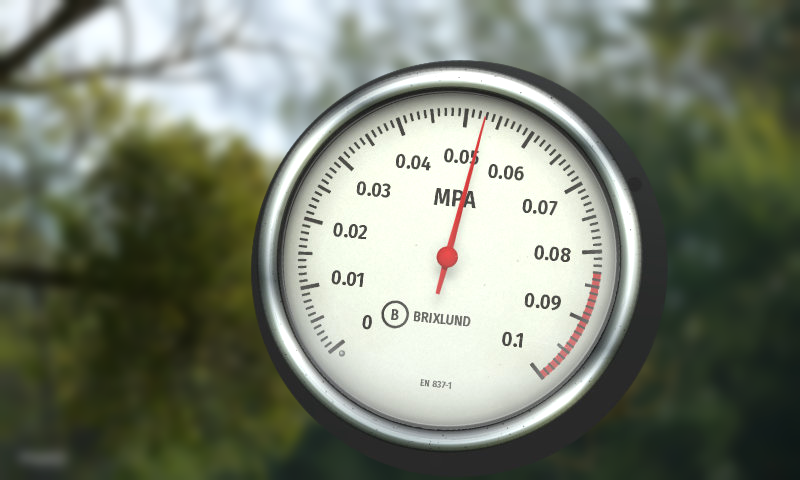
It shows 0.053 MPa
